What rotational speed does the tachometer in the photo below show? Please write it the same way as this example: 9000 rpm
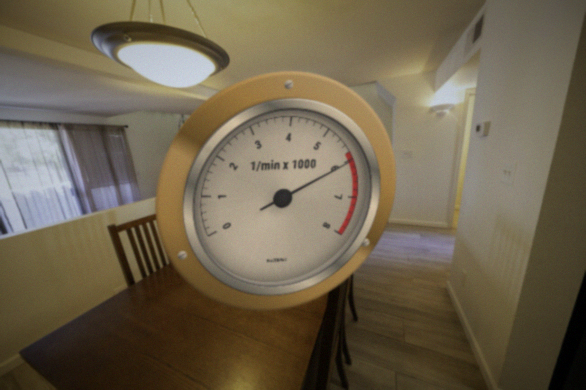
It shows 6000 rpm
